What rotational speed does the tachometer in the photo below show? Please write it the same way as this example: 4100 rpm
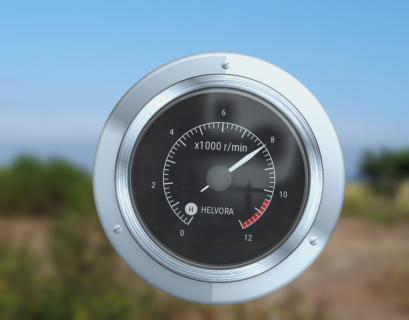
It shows 8000 rpm
